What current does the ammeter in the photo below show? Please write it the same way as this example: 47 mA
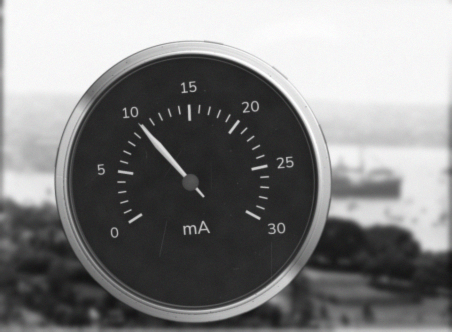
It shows 10 mA
